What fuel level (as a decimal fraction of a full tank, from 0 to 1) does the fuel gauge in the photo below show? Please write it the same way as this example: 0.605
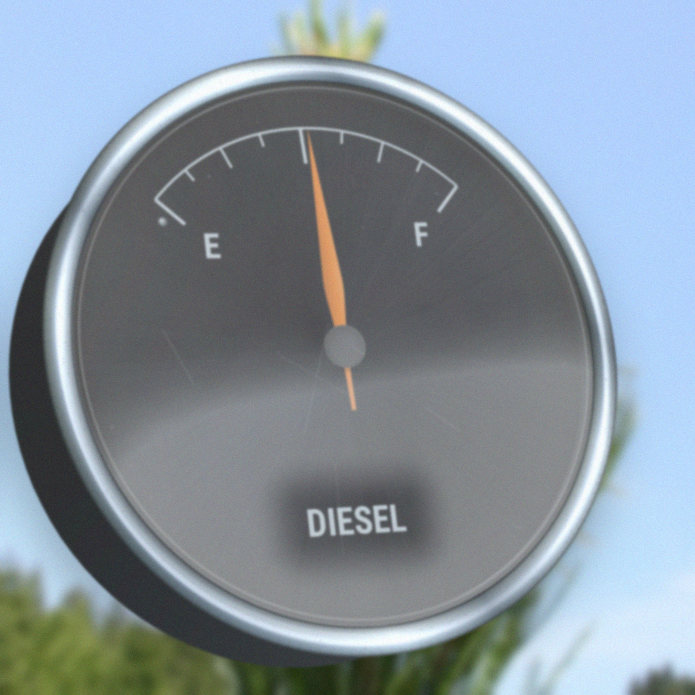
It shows 0.5
